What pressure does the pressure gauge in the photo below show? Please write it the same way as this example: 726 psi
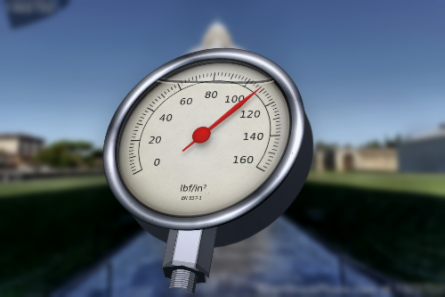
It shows 110 psi
